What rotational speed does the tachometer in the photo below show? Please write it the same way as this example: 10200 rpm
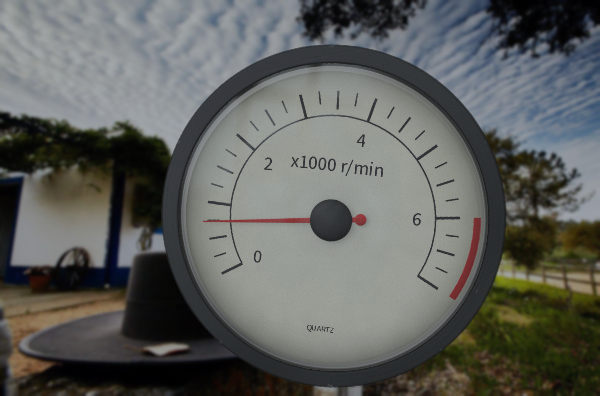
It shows 750 rpm
